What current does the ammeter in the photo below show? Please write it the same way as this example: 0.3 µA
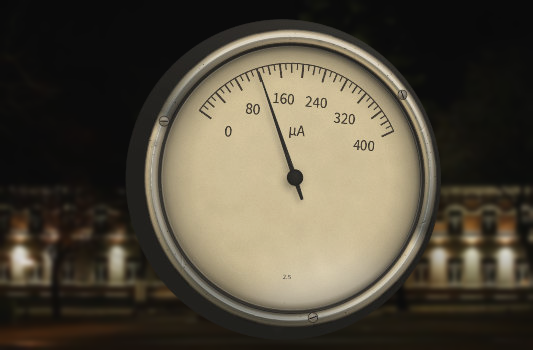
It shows 120 µA
